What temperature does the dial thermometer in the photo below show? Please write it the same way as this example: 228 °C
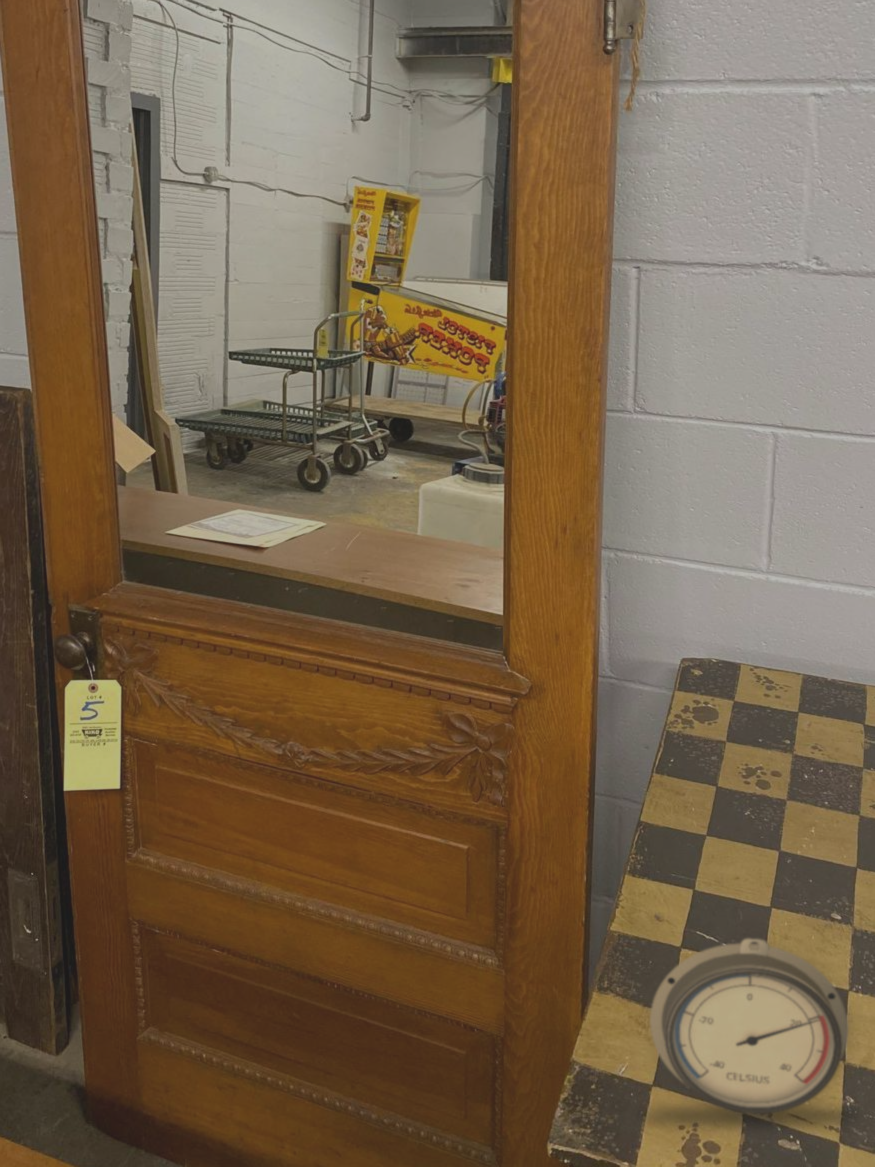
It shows 20 °C
